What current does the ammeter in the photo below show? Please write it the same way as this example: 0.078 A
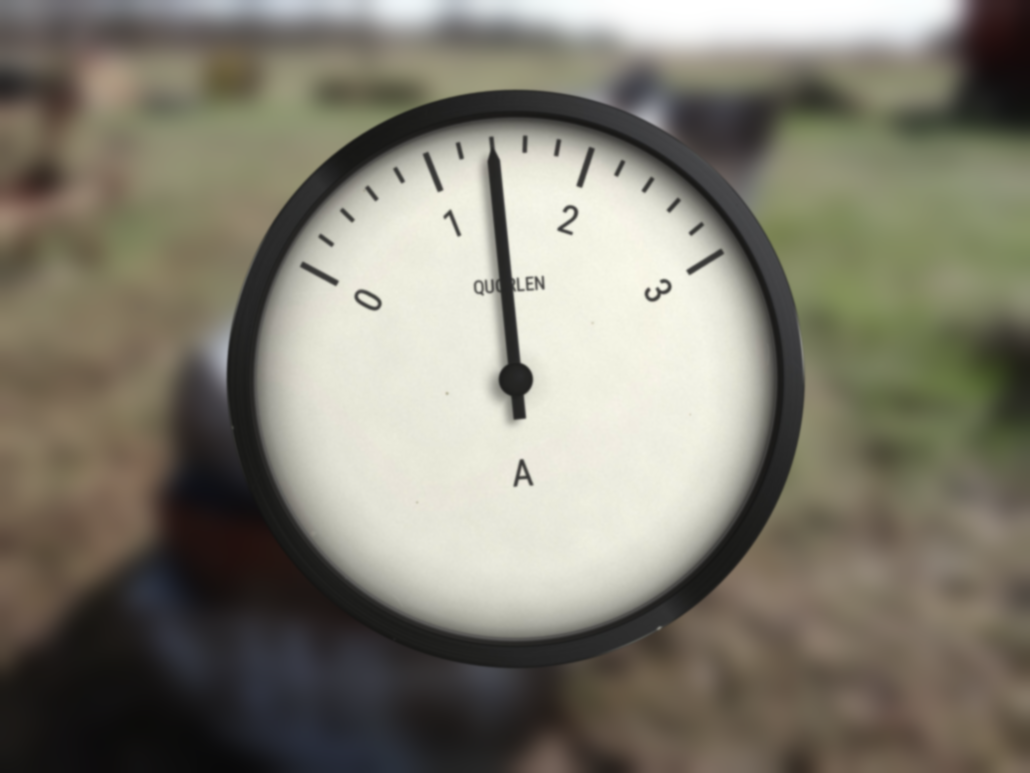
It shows 1.4 A
